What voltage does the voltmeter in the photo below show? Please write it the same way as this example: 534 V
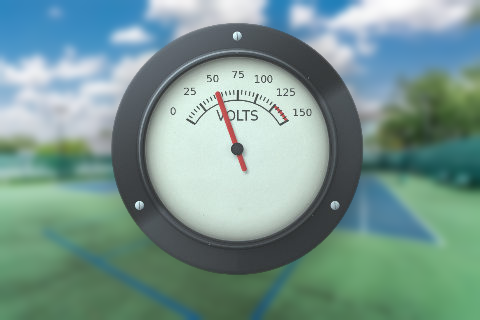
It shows 50 V
